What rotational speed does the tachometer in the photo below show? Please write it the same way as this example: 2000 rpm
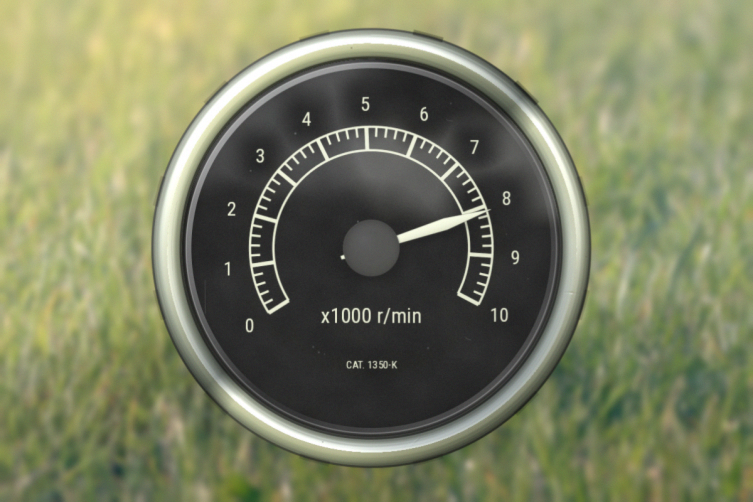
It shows 8100 rpm
